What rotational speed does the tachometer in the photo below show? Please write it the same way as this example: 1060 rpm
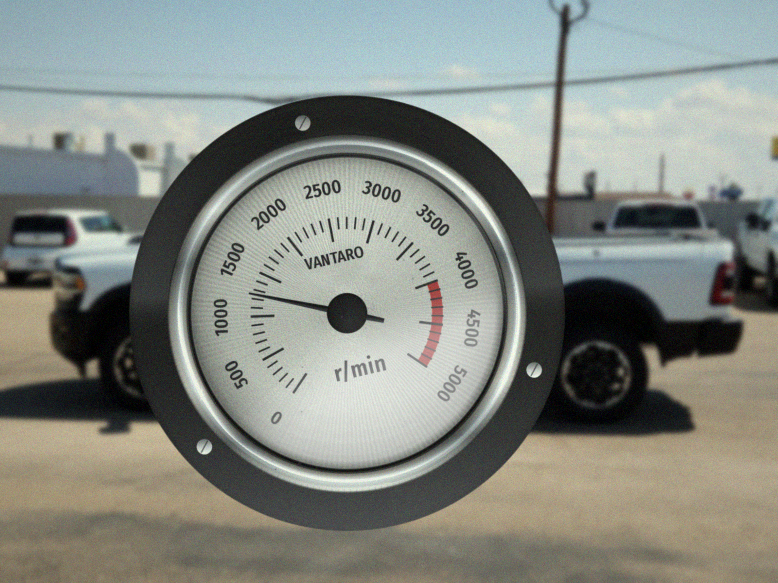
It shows 1250 rpm
